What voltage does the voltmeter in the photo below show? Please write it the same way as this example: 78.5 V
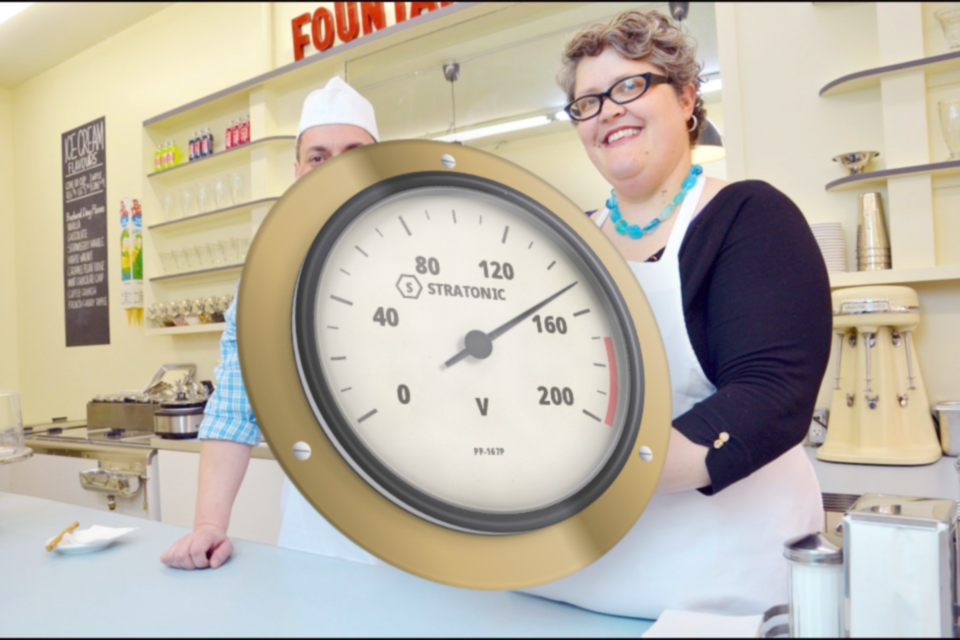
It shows 150 V
